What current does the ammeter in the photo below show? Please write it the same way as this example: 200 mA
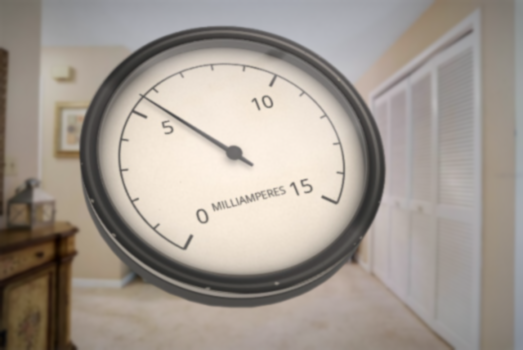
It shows 5.5 mA
